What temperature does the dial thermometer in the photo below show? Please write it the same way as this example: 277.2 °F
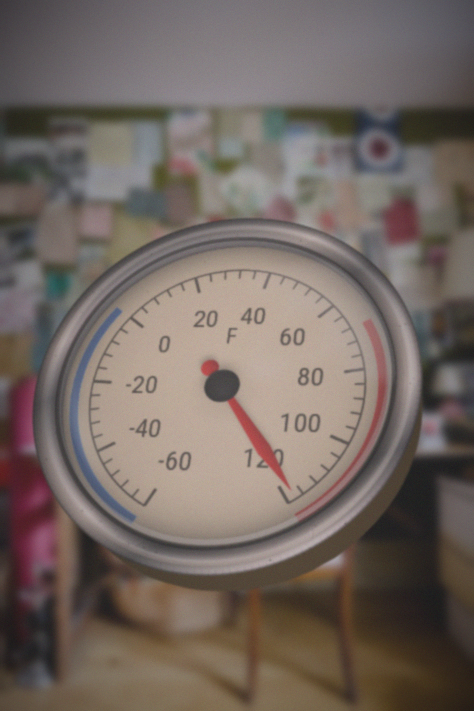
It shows 118 °F
